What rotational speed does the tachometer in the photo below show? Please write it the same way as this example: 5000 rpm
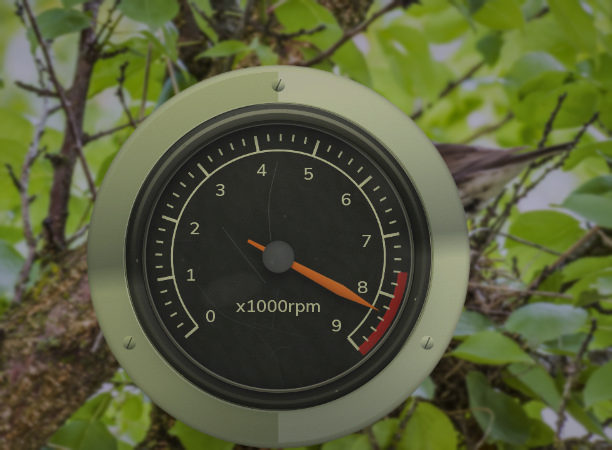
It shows 8300 rpm
